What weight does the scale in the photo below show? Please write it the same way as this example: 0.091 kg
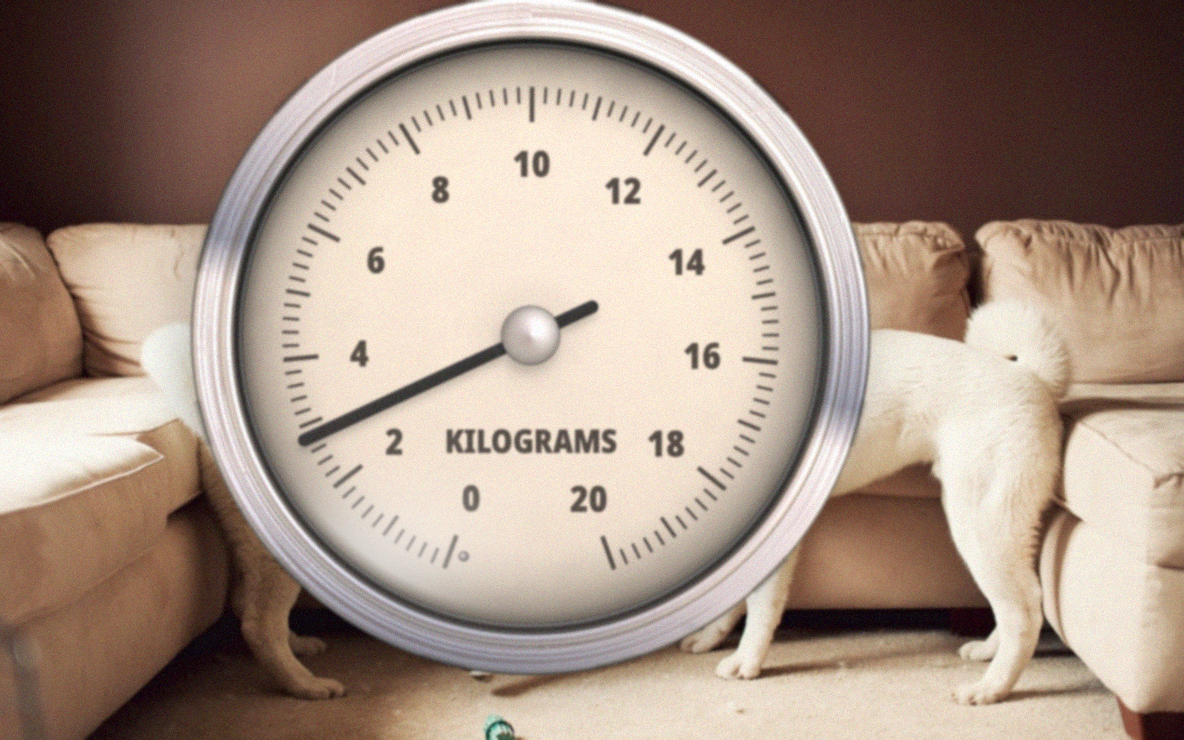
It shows 2.8 kg
